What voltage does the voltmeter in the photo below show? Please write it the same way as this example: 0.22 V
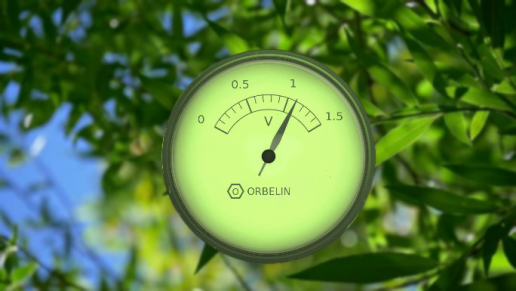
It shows 1.1 V
